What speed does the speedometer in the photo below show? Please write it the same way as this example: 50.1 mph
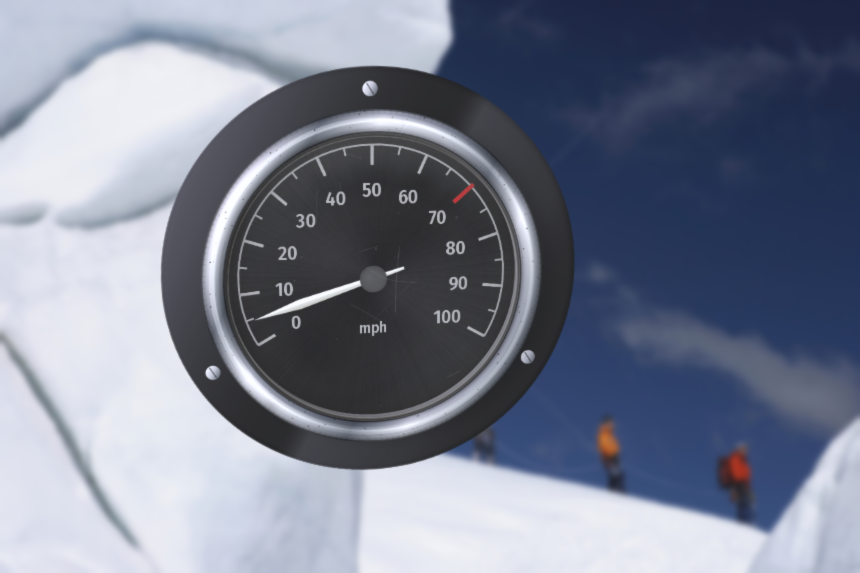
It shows 5 mph
